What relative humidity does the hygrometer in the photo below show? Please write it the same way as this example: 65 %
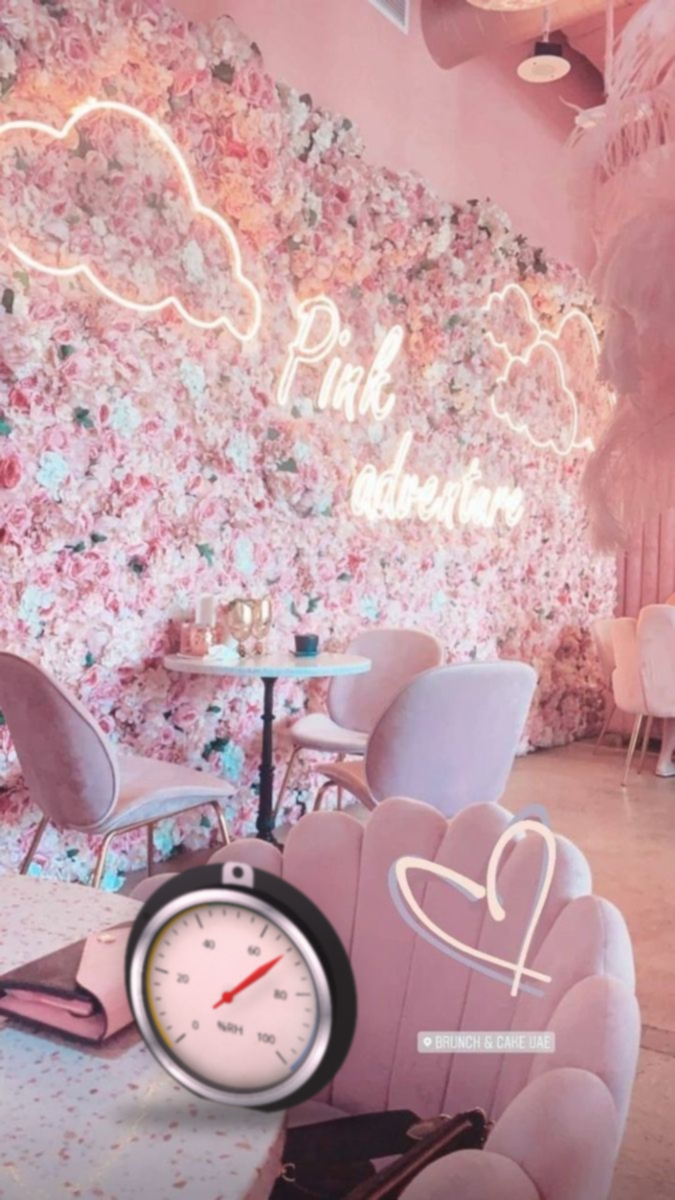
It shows 68 %
